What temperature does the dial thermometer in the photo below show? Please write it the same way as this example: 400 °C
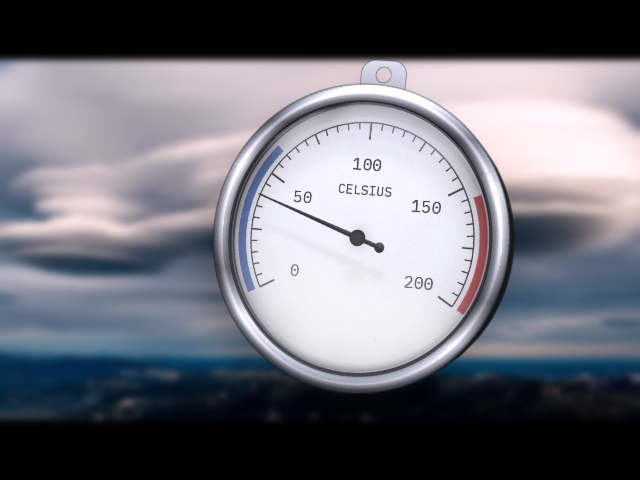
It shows 40 °C
